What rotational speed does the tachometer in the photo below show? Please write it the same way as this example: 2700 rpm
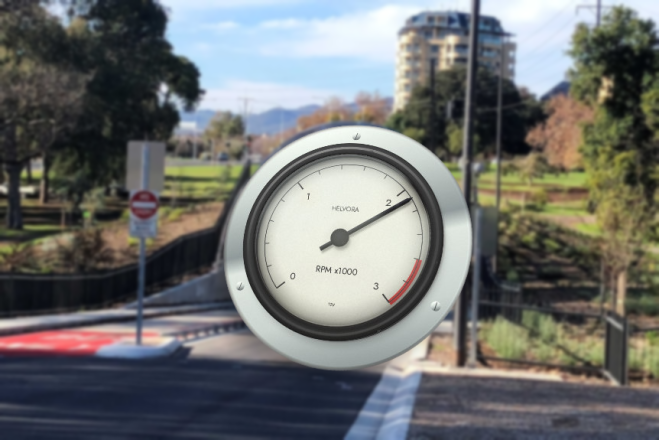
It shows 2100 rpm
